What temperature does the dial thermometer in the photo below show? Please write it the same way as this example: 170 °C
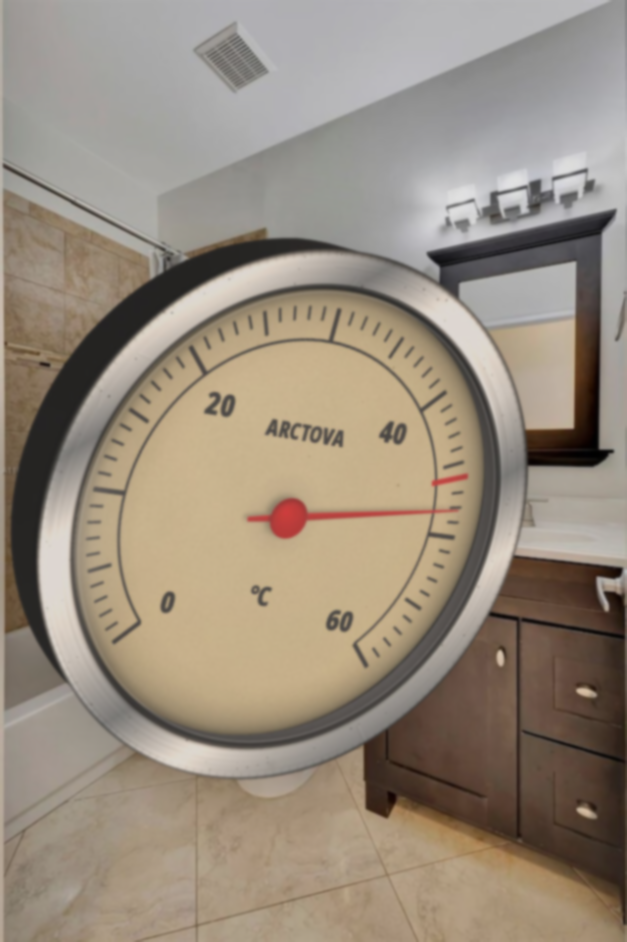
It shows 48 °C
